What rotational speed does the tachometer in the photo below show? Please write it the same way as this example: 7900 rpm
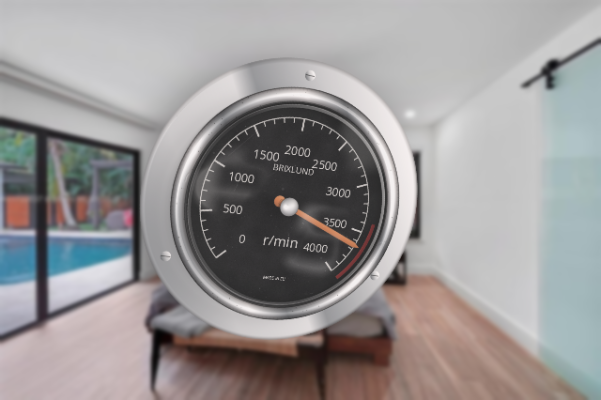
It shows 3650 rpm
